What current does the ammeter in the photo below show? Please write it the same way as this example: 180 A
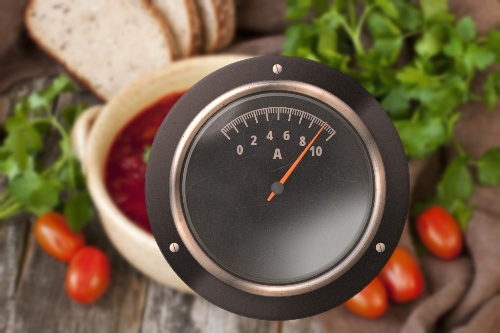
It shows 9 A
